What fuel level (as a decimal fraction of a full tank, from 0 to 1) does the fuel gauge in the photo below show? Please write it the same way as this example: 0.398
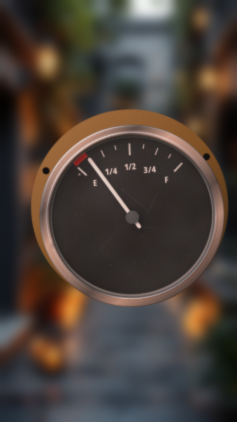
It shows 0.125
